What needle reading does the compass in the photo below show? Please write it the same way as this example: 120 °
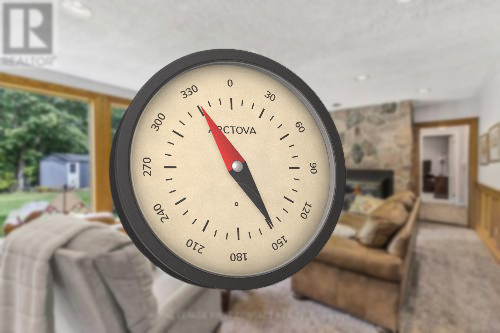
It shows 330 °
